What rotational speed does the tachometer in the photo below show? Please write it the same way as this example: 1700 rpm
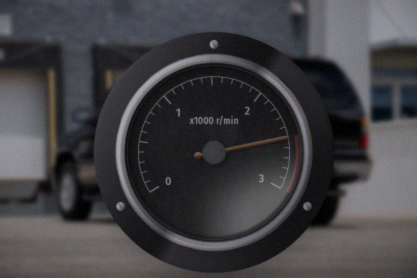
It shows 2500 rpm
